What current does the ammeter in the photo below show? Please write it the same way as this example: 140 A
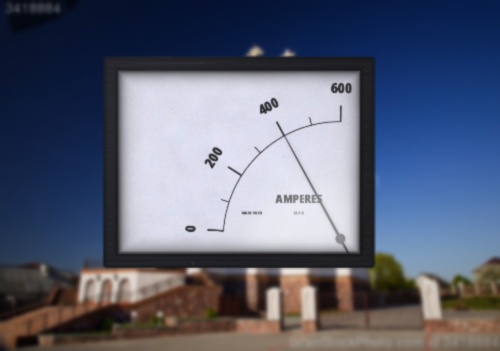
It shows 400 A
